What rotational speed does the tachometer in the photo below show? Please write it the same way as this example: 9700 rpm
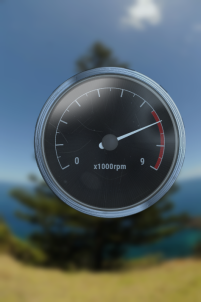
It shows 7000 rpm
